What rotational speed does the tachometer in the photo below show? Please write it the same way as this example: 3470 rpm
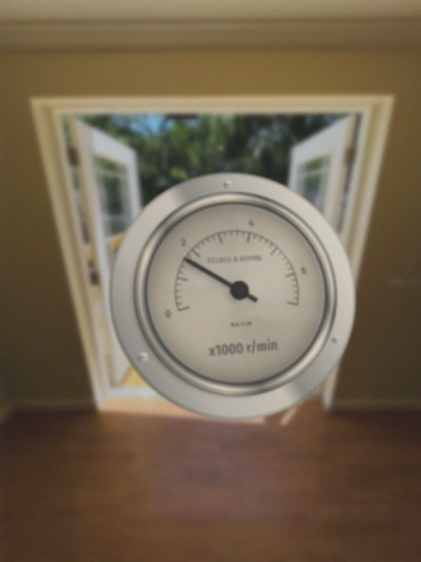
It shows 1600 rpm
